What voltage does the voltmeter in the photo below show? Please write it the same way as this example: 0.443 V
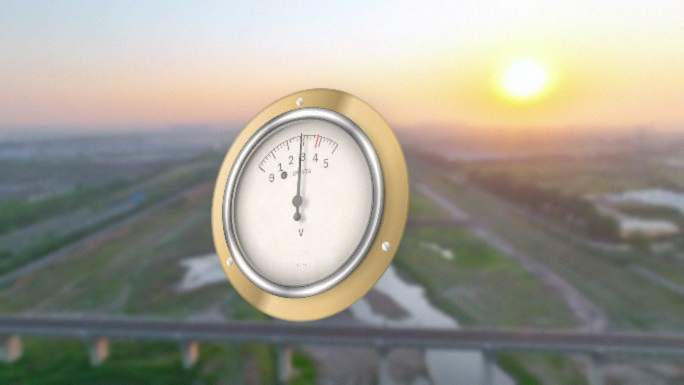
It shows 3 V
